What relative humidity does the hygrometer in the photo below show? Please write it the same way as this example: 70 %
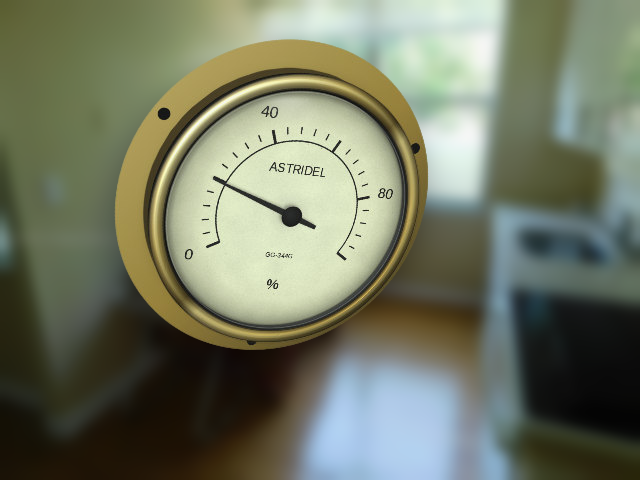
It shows 20 %
